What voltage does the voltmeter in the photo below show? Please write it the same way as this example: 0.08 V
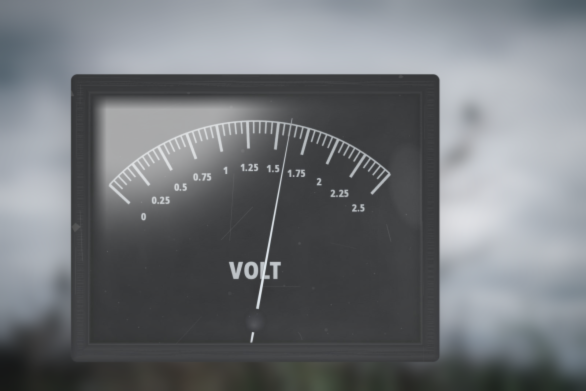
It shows 1.6 V
